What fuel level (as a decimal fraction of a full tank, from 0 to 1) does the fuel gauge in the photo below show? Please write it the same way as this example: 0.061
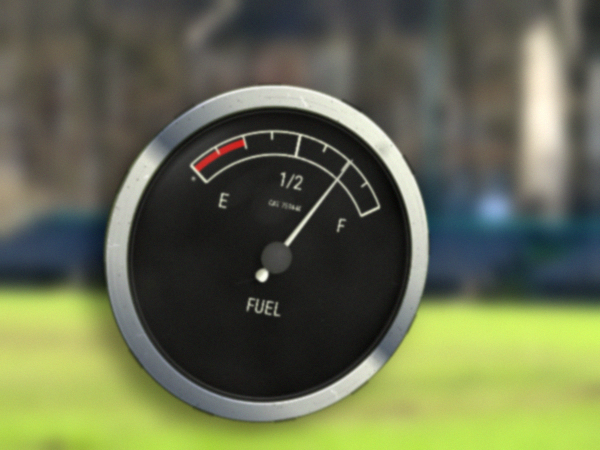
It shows 0.75
